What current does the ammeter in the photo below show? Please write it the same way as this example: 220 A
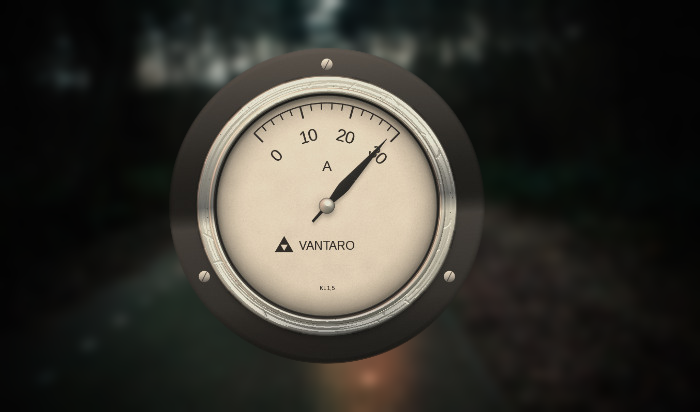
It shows 29 A
